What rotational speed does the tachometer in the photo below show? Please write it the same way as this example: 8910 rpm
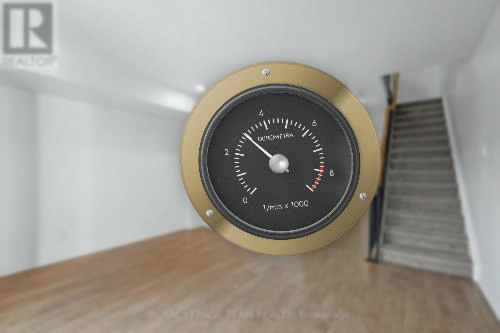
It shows 3000 rpm
